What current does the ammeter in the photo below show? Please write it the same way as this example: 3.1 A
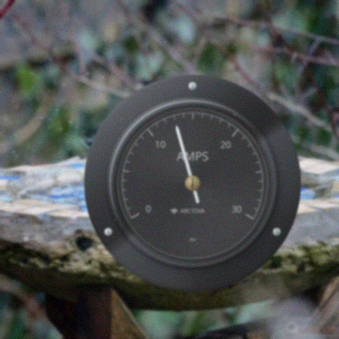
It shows 13 A
